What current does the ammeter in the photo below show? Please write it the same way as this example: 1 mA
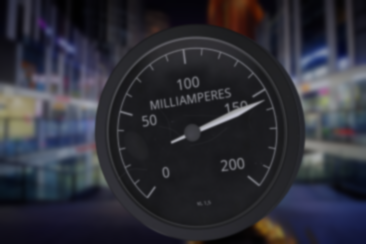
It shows 155 mA
